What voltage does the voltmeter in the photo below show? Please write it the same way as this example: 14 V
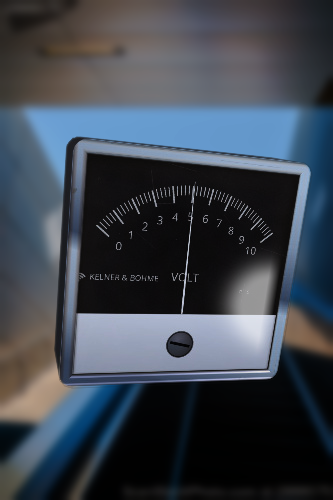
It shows 5 V
